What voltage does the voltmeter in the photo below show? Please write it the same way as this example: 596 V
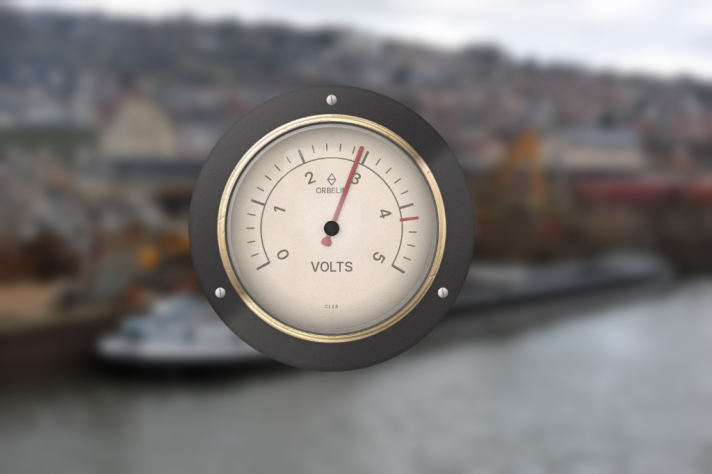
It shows 2.9 V
